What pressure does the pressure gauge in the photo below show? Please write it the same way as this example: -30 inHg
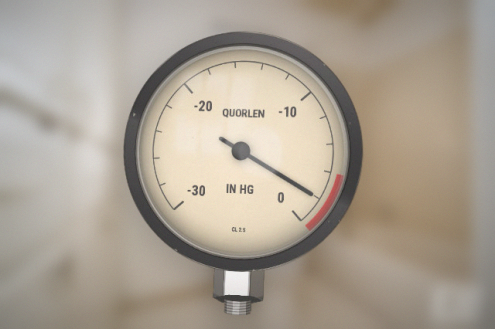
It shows -2 inHg
